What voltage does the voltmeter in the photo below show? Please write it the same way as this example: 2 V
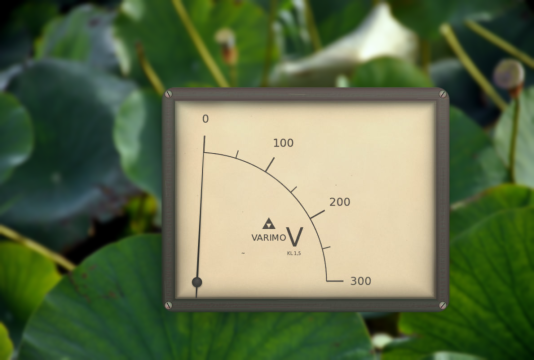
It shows 0 V
